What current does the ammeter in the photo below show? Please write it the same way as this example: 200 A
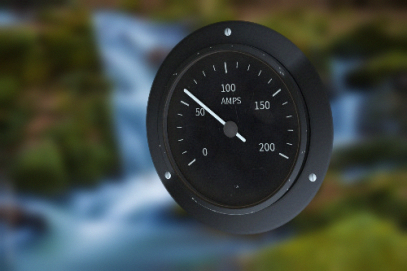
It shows 60 A
